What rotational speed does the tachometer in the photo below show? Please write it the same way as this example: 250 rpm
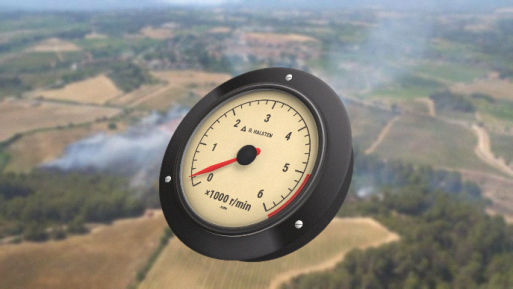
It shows 200 rpm
